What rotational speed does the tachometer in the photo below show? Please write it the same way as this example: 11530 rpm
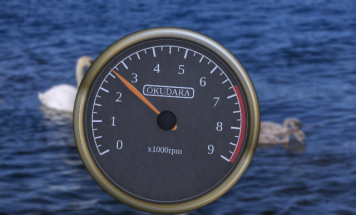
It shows 2625 rpm
